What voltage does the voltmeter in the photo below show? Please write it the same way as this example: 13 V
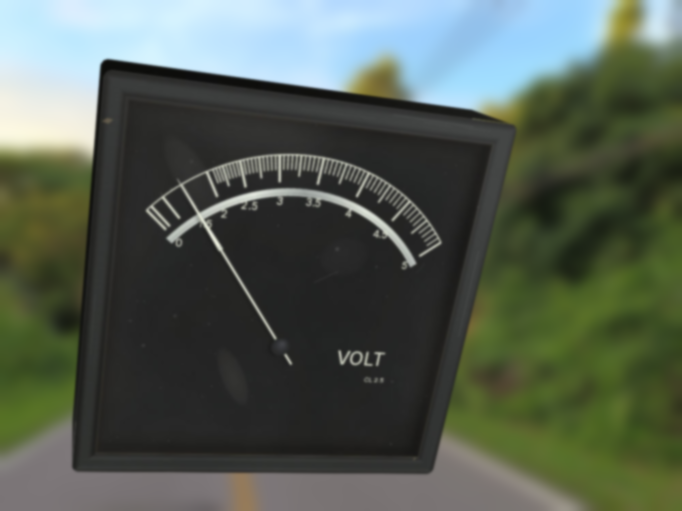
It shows 1.5 V
